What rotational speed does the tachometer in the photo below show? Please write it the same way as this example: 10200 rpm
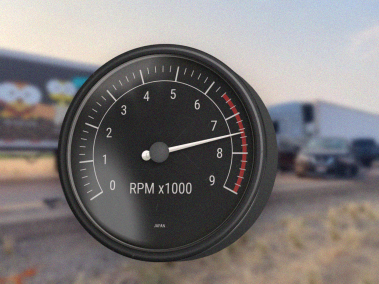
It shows 7500 rpm
